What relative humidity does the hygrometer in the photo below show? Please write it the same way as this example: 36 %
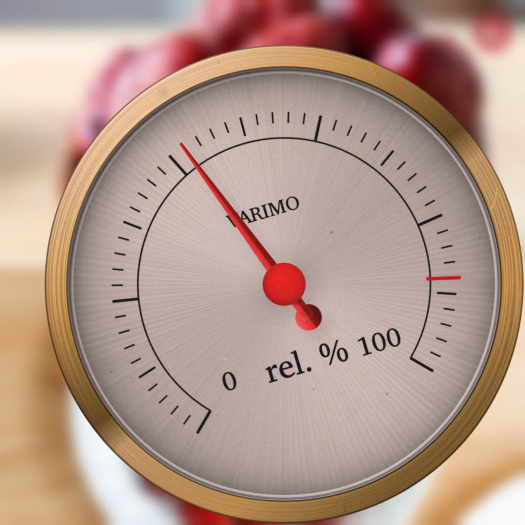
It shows 42 %
